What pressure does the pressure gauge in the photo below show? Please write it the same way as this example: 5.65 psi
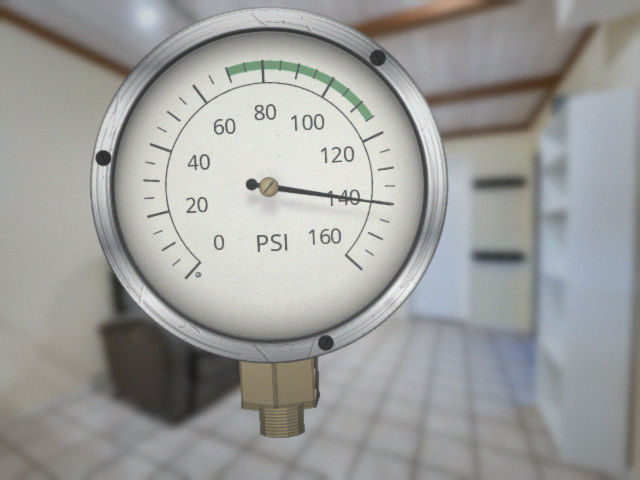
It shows 140 psi
